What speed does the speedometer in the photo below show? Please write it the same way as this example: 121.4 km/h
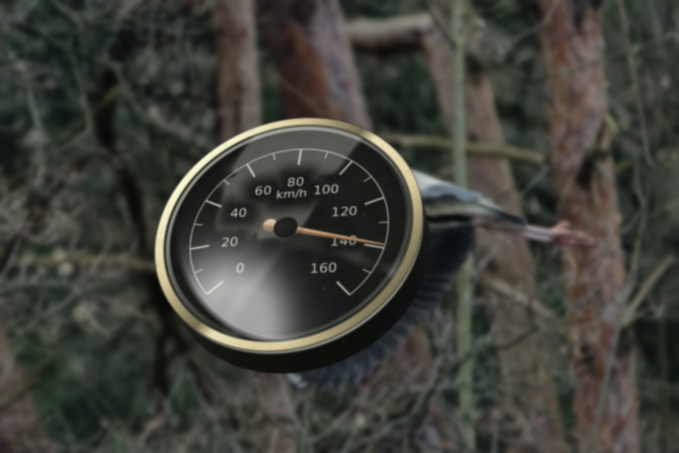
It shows 140 km/h
